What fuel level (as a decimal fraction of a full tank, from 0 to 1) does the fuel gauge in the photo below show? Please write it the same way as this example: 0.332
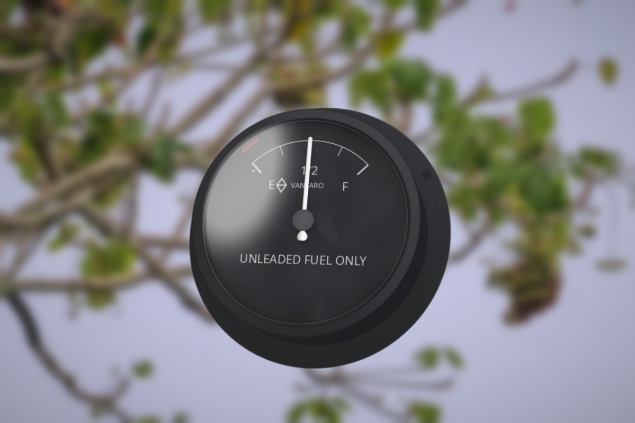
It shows 0.5
